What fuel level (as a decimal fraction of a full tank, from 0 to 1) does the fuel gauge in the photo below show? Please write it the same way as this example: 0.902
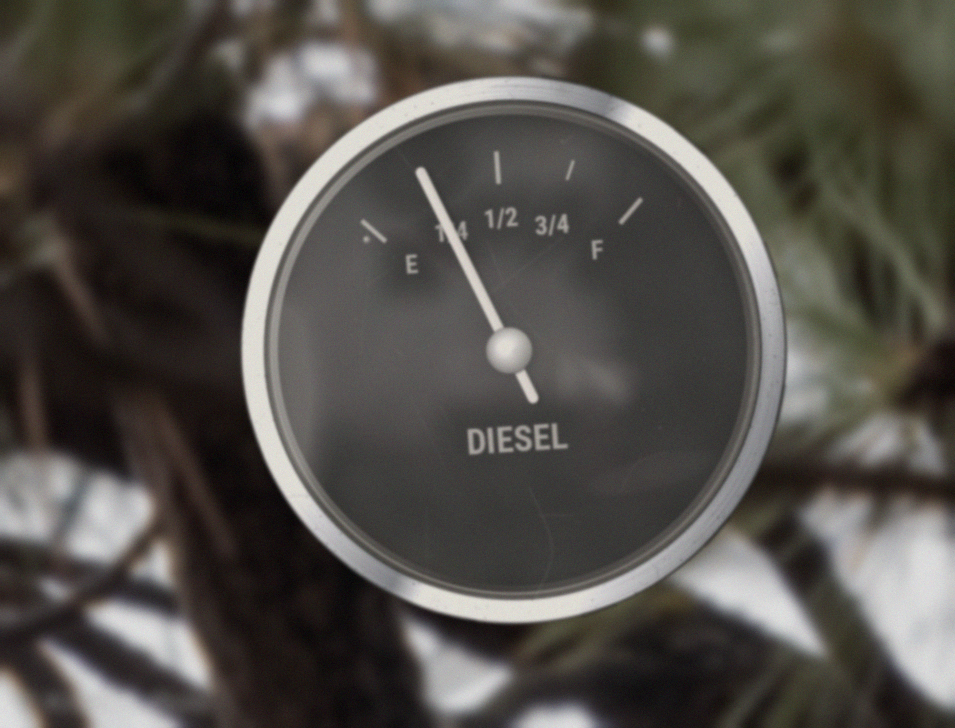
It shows 0.25
